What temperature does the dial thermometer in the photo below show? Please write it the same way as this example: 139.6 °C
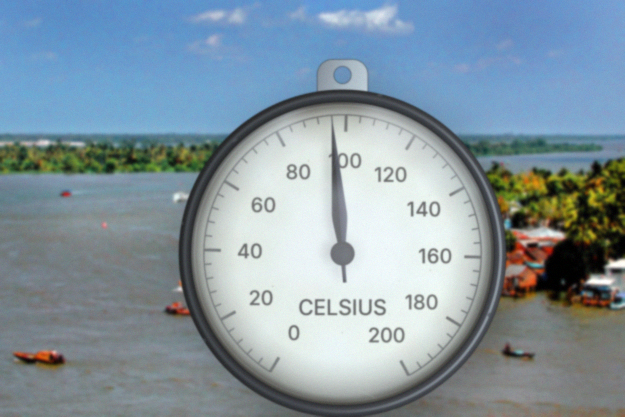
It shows 96 °C
